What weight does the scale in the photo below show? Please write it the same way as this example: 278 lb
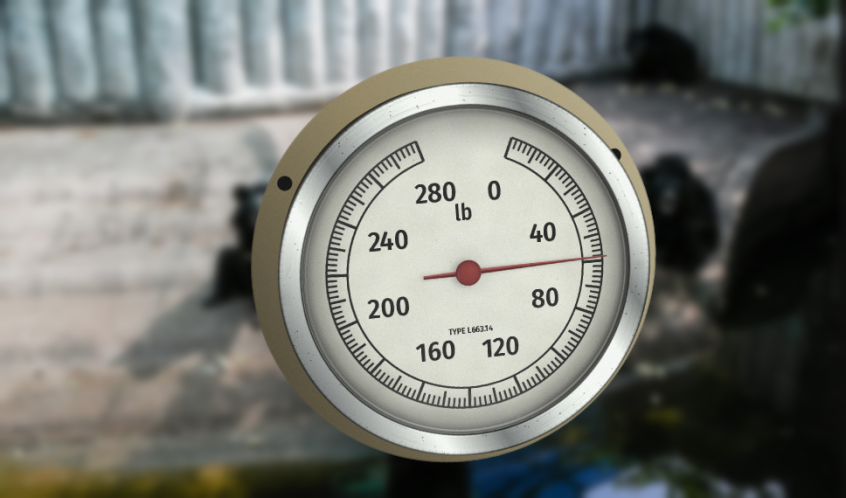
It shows 58 lb
